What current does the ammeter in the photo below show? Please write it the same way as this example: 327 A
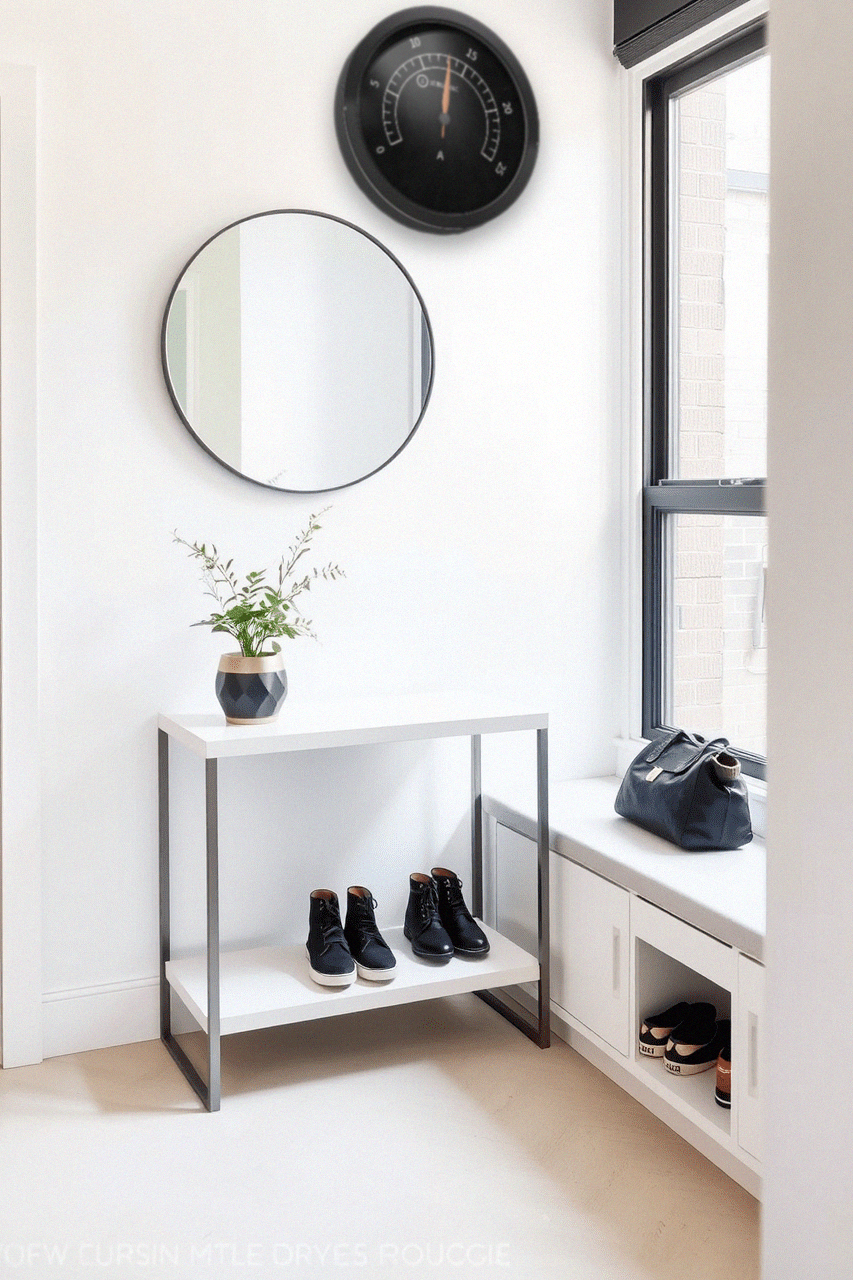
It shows 13 A
